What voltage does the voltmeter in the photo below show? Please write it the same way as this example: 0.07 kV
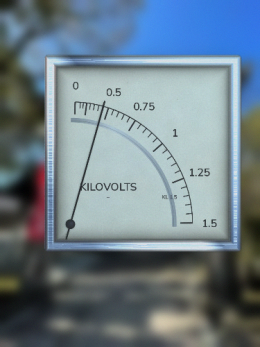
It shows 0.45 kV
